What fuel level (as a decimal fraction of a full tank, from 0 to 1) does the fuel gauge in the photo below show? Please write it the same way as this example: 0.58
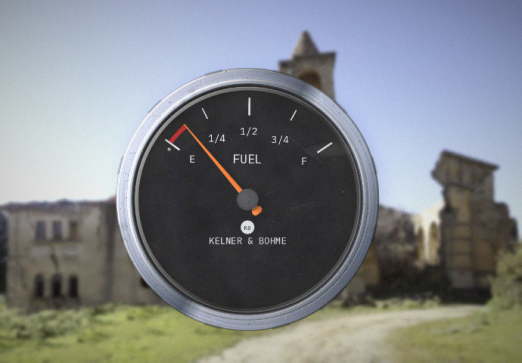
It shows 0.125
